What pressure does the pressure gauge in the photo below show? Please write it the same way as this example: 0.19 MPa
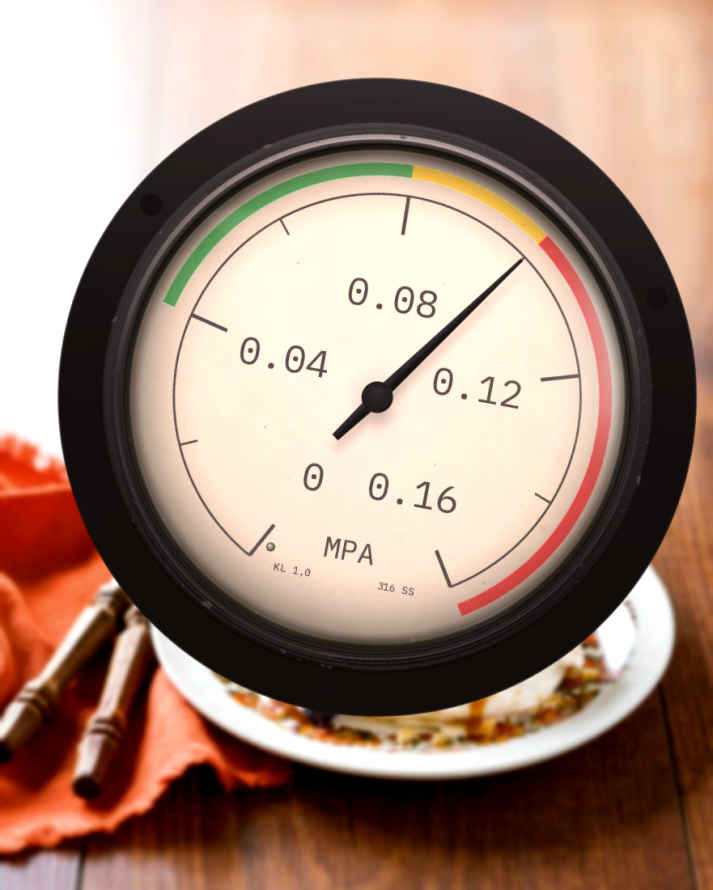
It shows 0.1 MPa
